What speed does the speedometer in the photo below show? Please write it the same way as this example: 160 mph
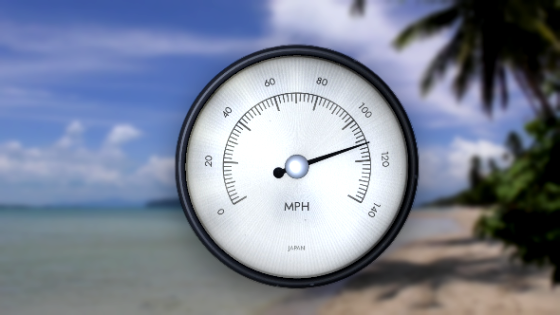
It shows 112 mph
